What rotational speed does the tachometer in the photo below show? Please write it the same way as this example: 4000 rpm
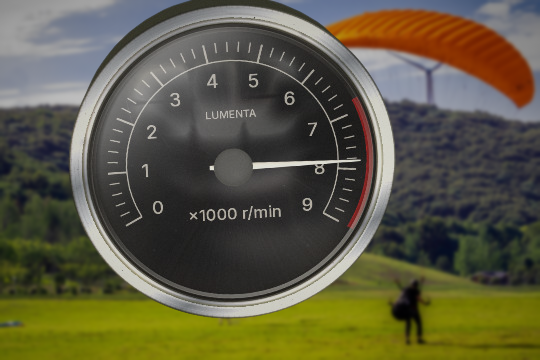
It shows 7800 rpm
